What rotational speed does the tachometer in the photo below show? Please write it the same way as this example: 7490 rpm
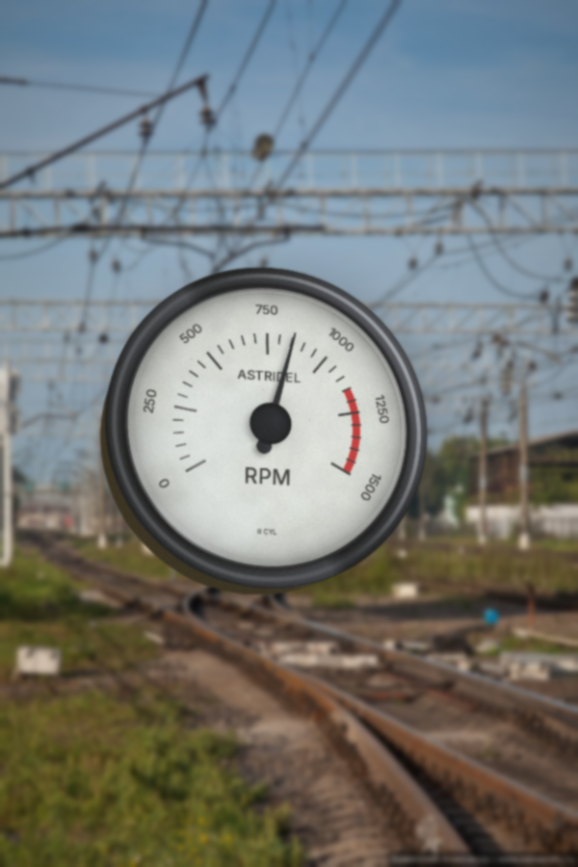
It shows 850 rpm
